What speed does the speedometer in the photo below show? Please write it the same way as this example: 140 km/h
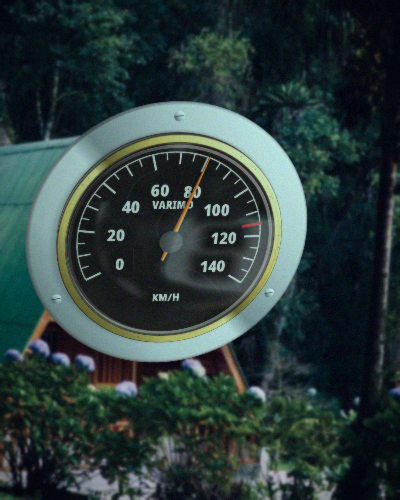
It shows 80 km/h
